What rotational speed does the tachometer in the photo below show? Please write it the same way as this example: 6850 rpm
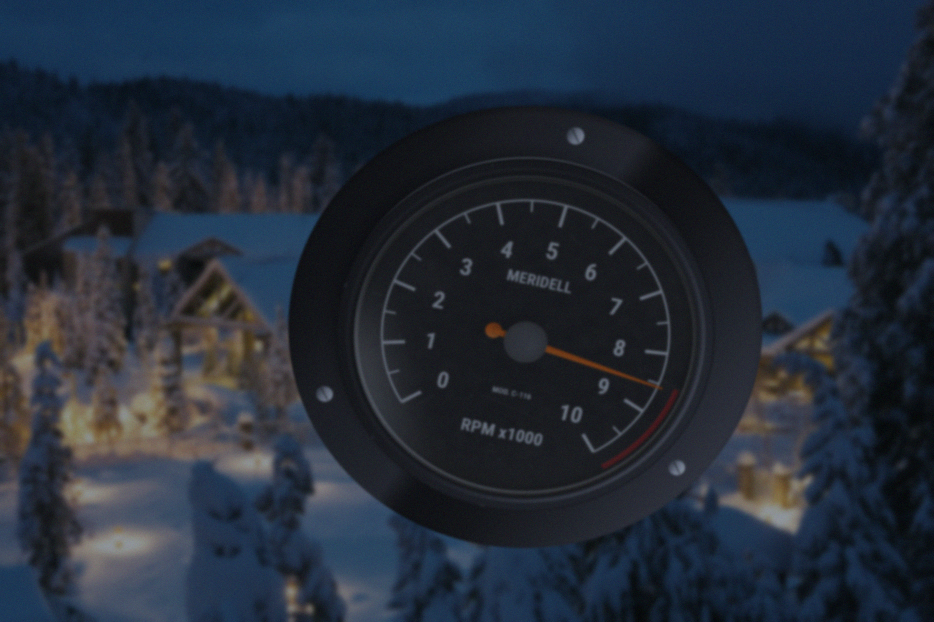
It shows 8500 rpm
